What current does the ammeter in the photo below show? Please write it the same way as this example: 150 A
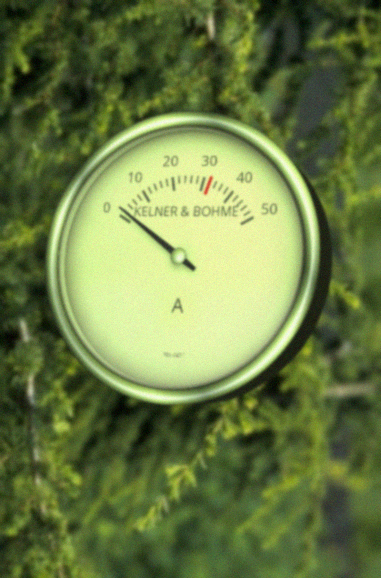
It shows 2 A
